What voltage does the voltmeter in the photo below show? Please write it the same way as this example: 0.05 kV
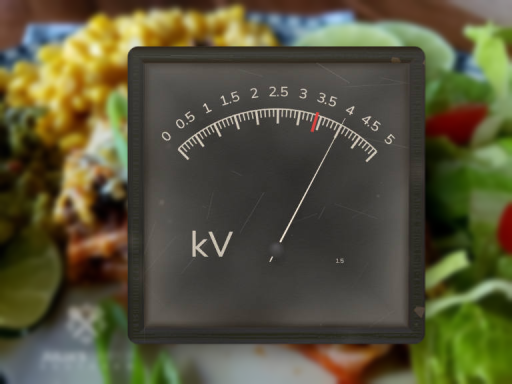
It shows 4 kV
